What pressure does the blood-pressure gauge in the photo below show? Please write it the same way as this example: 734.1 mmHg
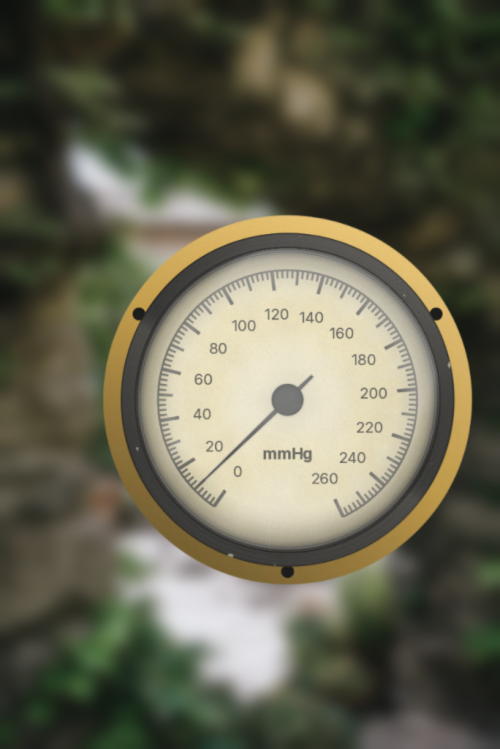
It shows 10 mmHg
